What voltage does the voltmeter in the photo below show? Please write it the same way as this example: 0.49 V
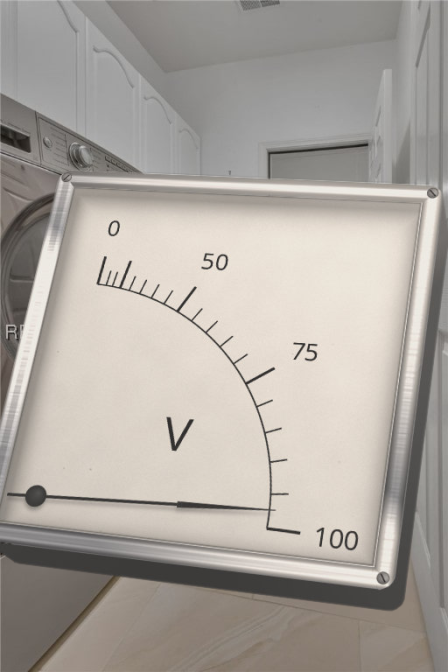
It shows 97.5 V
